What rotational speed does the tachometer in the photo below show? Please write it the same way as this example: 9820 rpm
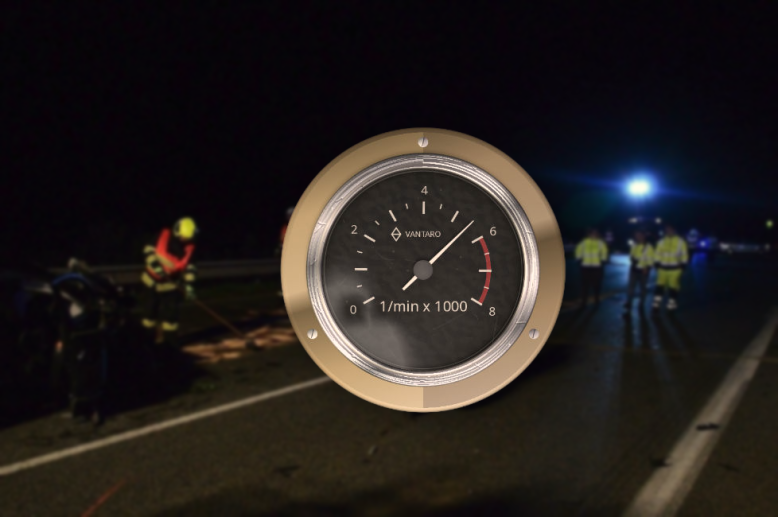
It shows 5500 rpm
